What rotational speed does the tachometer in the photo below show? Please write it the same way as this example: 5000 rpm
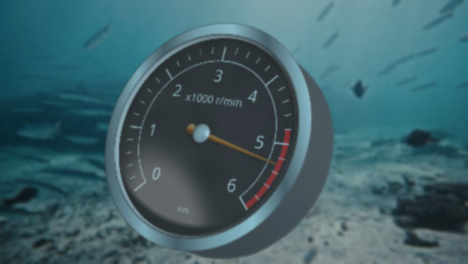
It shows 5300 rpm
